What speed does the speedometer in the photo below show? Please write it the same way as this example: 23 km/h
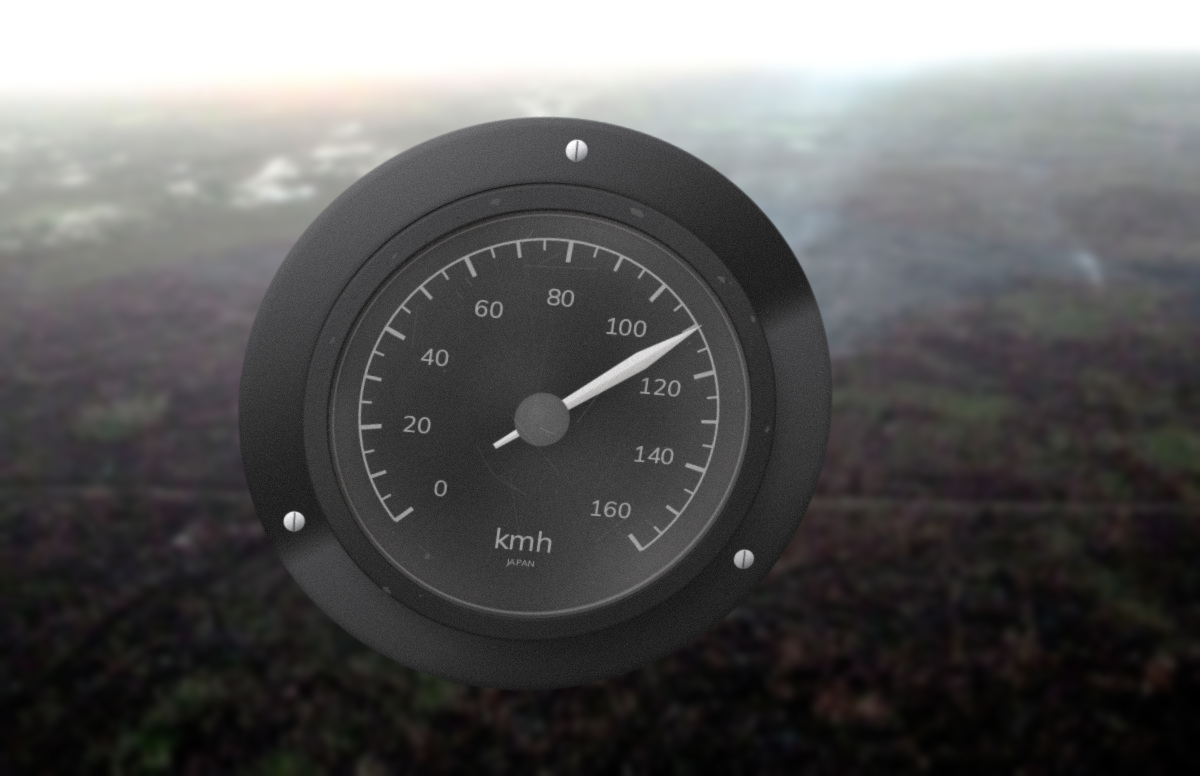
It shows 110 km/h
